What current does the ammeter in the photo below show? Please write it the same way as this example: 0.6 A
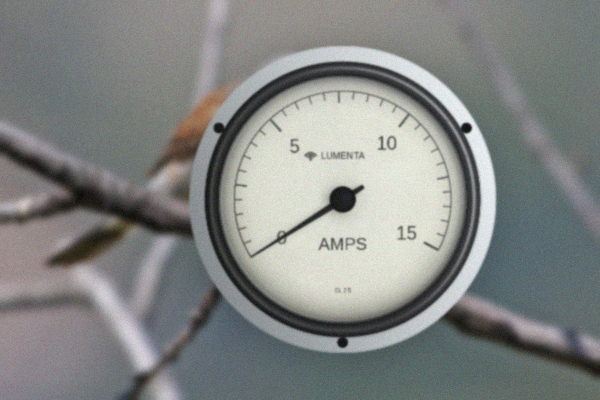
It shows 0 A
